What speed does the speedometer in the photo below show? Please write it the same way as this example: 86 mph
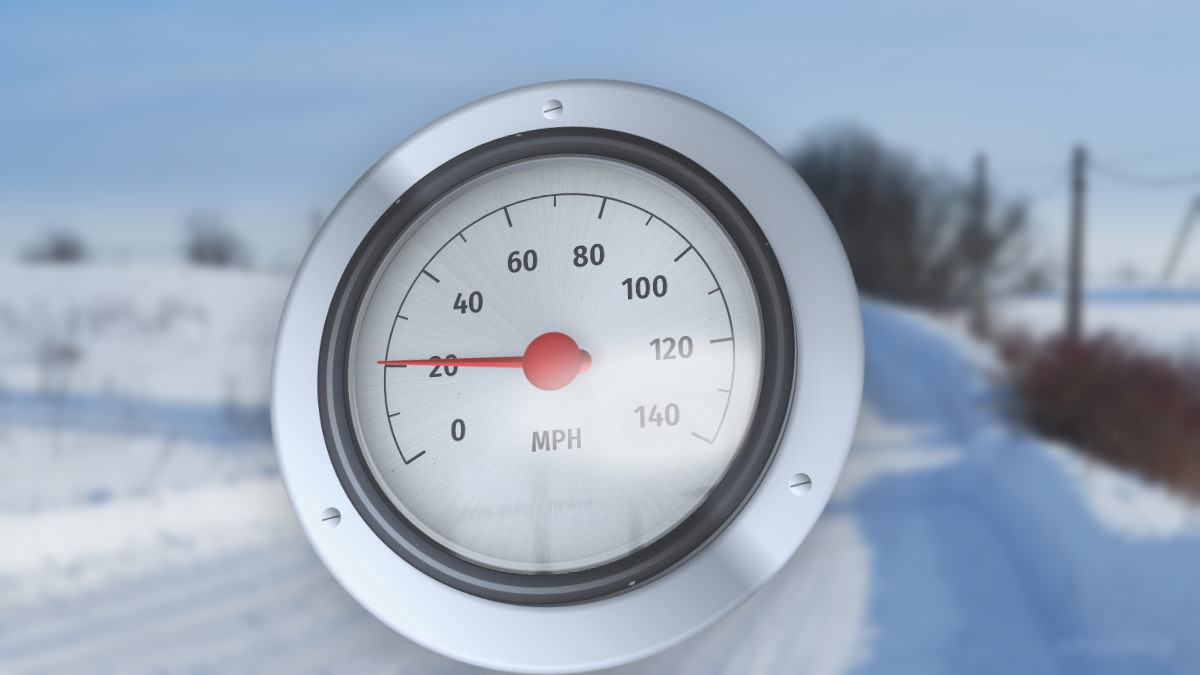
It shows 20 mph
